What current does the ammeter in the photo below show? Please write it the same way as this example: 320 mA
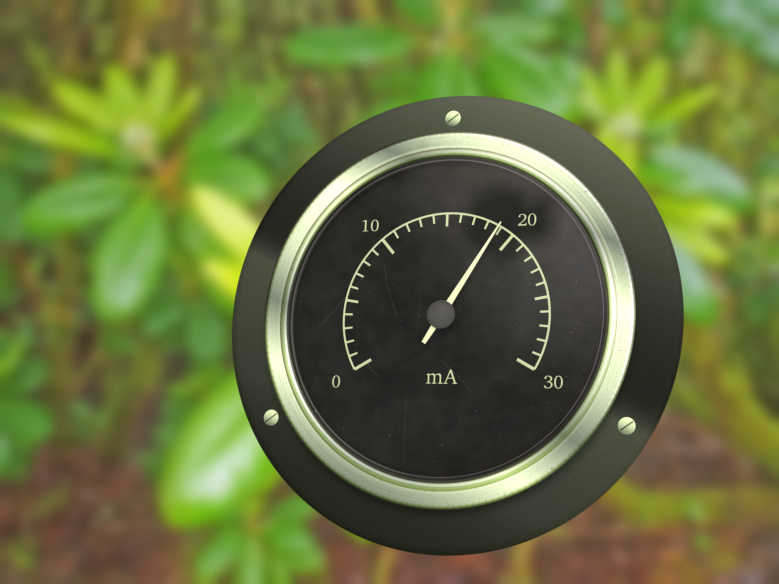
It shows 19 mA
